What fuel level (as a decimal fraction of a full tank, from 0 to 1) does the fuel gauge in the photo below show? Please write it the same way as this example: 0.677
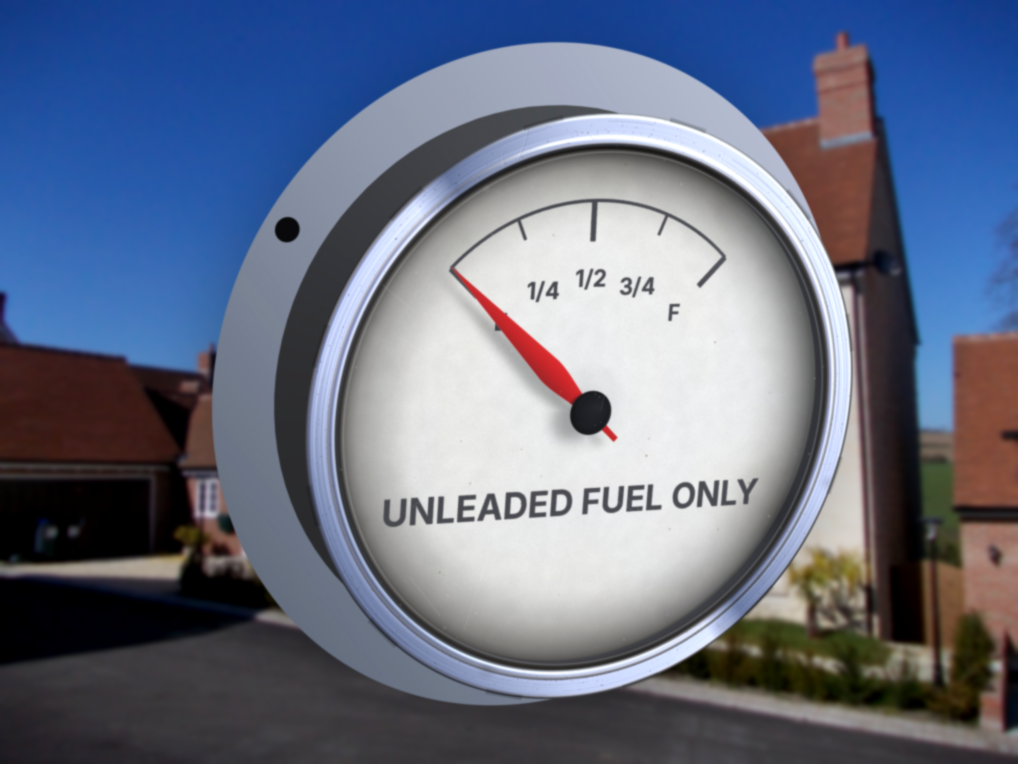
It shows 0
